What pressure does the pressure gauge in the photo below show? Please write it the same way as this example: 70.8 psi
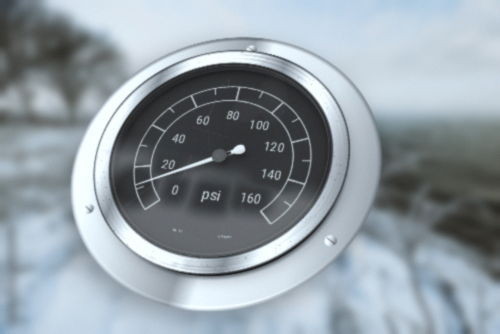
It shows 10 psi
